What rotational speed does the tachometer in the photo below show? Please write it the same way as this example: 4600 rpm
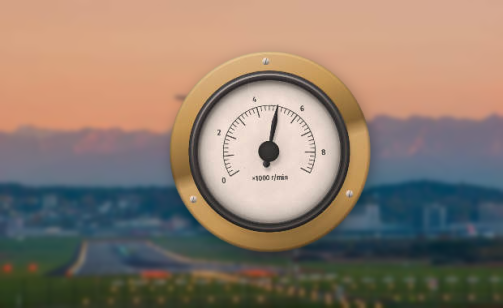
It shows 5000 rpm
